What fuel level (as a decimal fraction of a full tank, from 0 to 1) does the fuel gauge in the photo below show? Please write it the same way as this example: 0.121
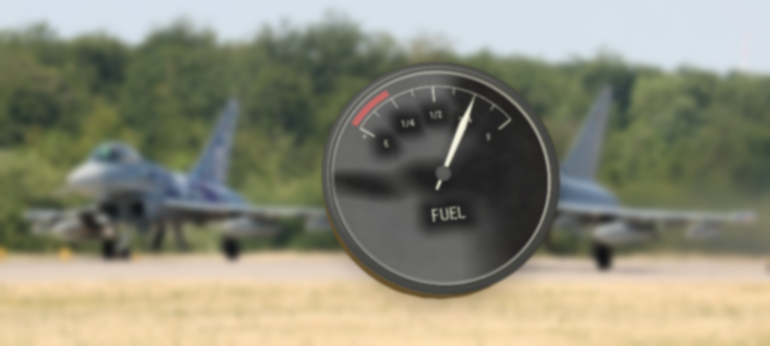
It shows 0.75
